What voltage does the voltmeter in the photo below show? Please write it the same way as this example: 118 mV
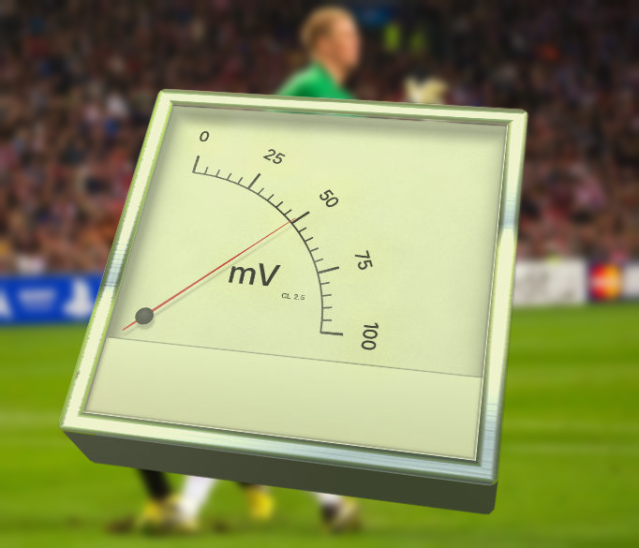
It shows 50 mV
